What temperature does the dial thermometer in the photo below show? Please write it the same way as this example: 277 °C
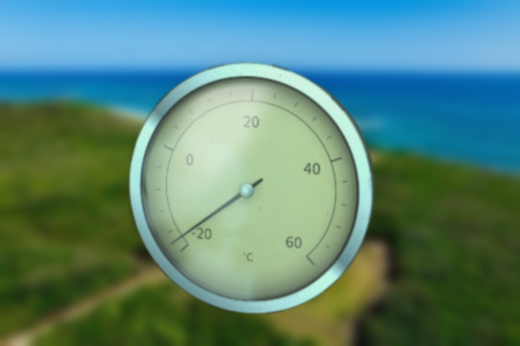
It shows -18 °C
